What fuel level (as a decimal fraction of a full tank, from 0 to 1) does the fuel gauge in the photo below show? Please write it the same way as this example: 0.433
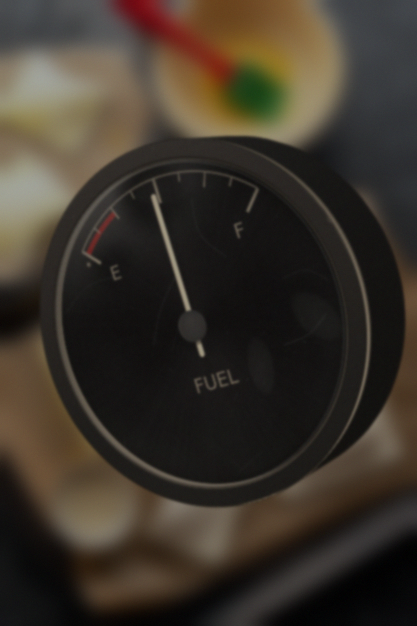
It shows 0.5
